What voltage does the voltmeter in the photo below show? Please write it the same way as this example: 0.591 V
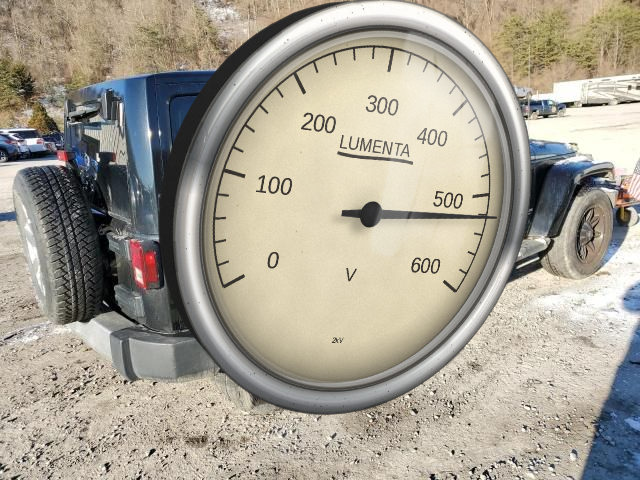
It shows 520 V
